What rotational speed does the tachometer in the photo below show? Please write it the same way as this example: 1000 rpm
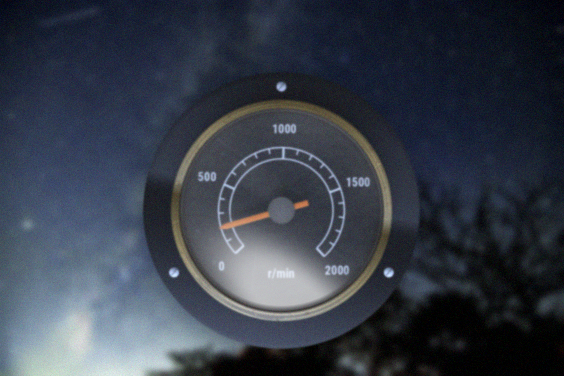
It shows 200 rpm
